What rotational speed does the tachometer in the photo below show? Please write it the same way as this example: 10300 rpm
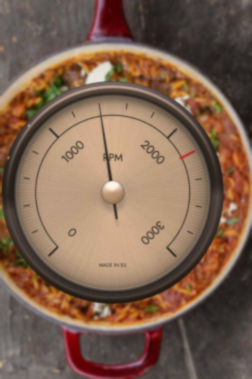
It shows 1400 rpm
